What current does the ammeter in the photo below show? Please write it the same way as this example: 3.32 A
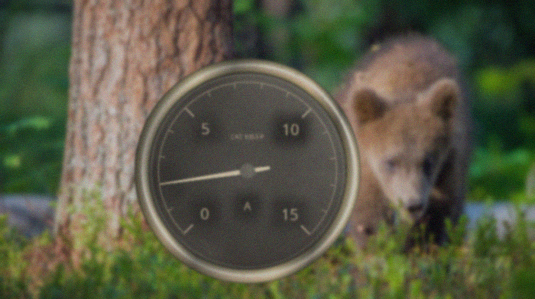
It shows 2 A
